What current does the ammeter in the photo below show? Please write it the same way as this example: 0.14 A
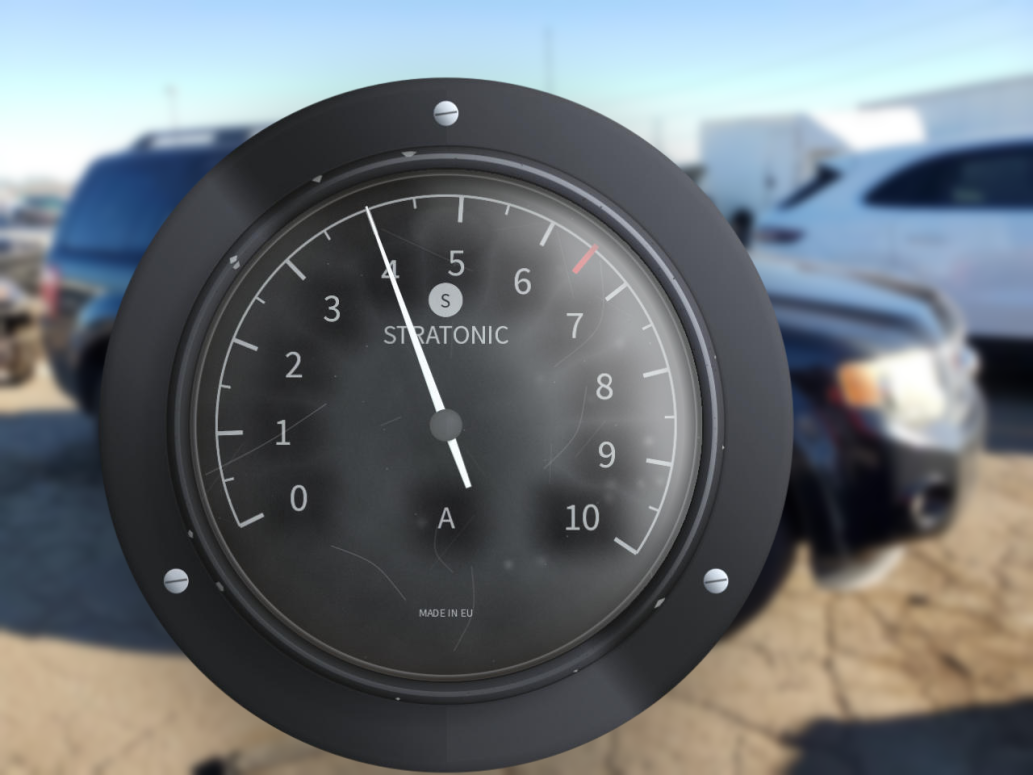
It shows 4 A
